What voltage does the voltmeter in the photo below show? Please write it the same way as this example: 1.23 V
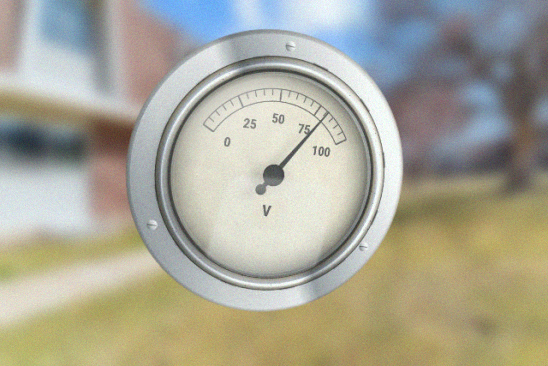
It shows 80 V
